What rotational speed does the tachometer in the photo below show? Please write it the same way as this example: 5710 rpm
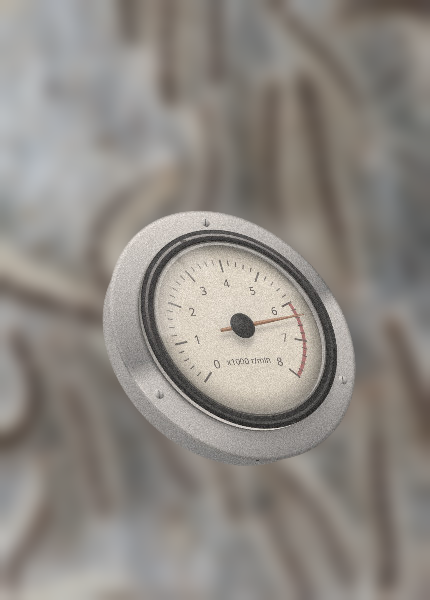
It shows 6400 rpm
